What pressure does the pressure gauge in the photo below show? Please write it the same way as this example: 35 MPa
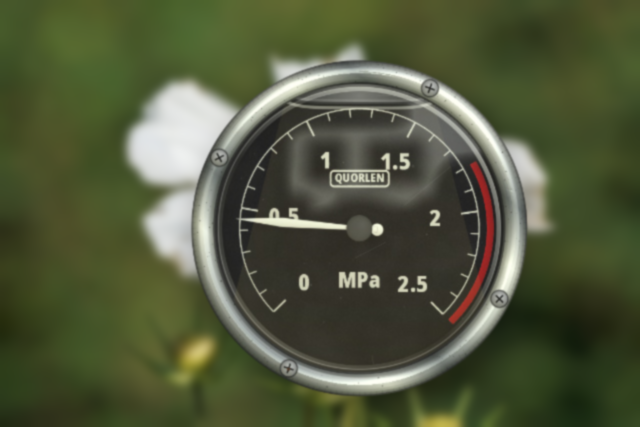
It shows 0.45 MPa
